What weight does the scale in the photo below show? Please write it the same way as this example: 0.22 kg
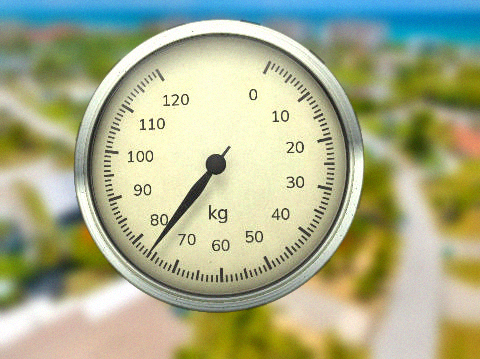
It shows 76 kg
